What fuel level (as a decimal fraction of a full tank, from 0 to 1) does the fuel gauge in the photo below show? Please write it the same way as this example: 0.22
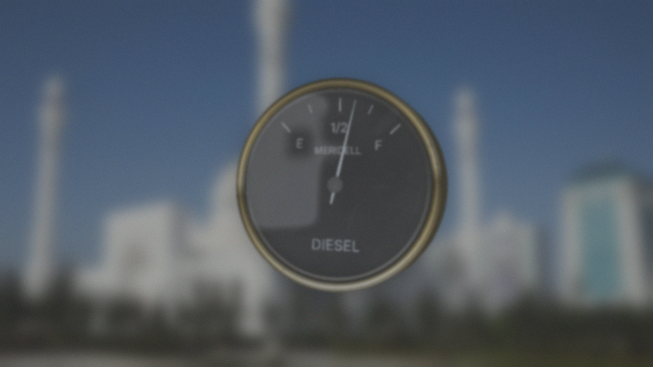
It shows 0.625
